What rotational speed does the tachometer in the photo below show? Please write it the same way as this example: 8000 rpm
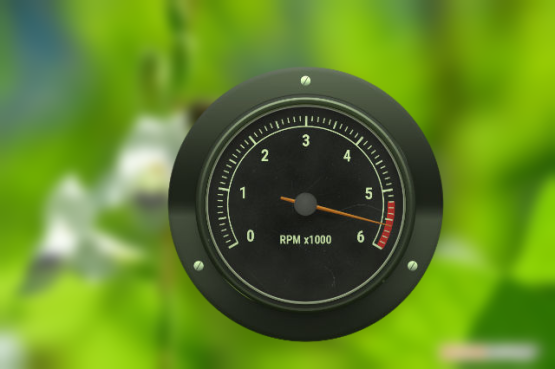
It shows 5600 rpm
